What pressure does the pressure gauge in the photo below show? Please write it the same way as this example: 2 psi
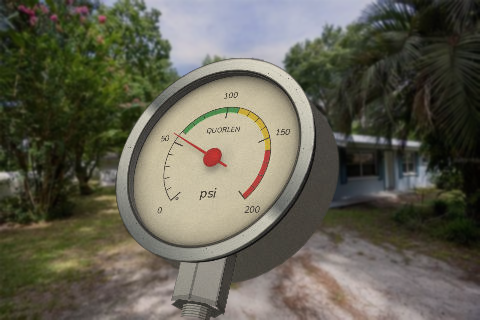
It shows 55 psi
